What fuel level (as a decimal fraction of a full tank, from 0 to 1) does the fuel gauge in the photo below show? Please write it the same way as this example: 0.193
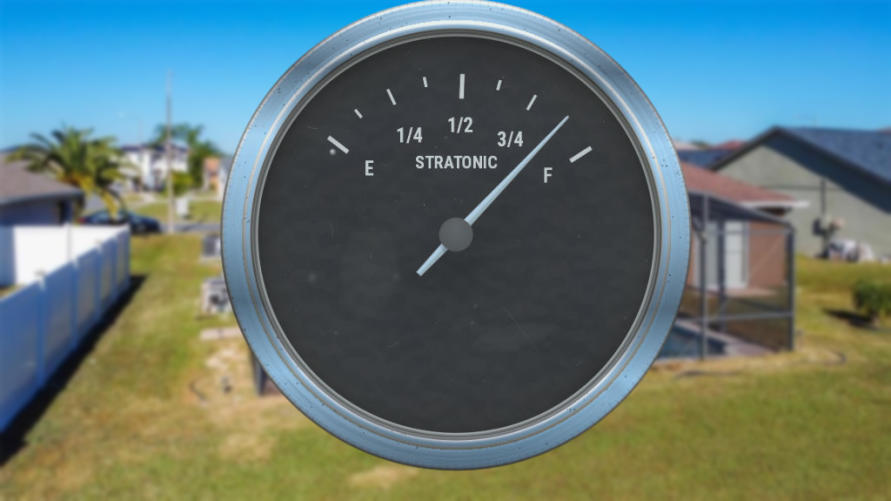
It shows 0.875
